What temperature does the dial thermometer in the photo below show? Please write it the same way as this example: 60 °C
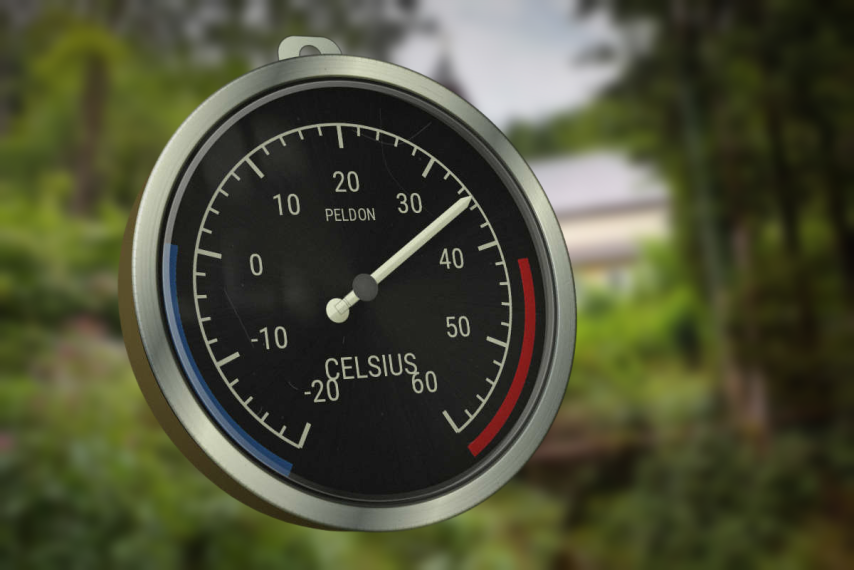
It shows 35 °C
